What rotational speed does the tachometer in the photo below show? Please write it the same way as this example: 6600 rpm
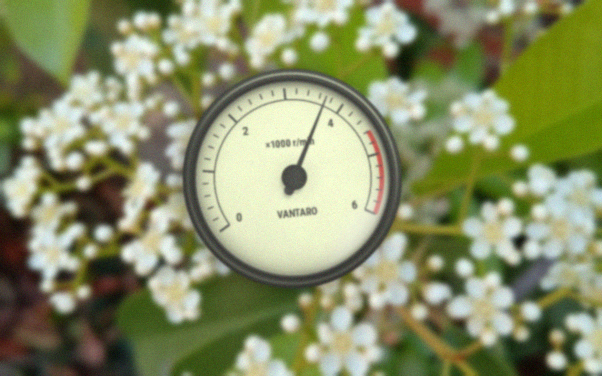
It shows 3700 rpm
